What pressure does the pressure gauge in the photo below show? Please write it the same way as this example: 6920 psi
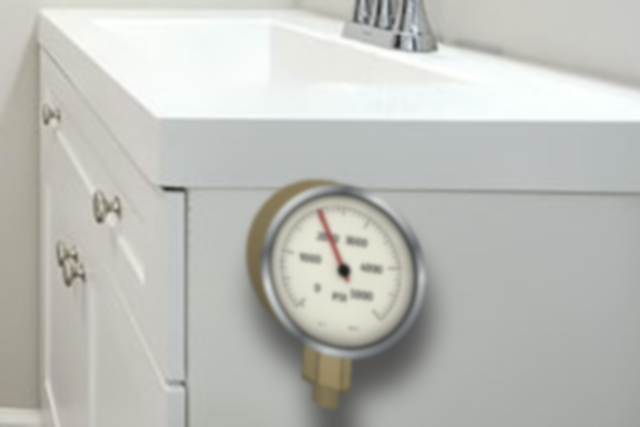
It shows 2000 psi
